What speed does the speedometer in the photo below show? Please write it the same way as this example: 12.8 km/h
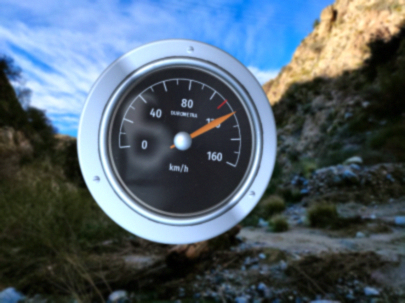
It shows 120 km/h
